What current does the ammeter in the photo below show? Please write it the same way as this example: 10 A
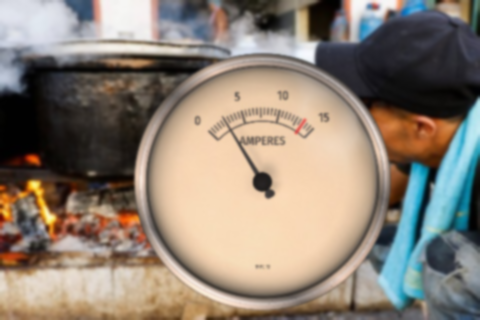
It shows 2.5 A
